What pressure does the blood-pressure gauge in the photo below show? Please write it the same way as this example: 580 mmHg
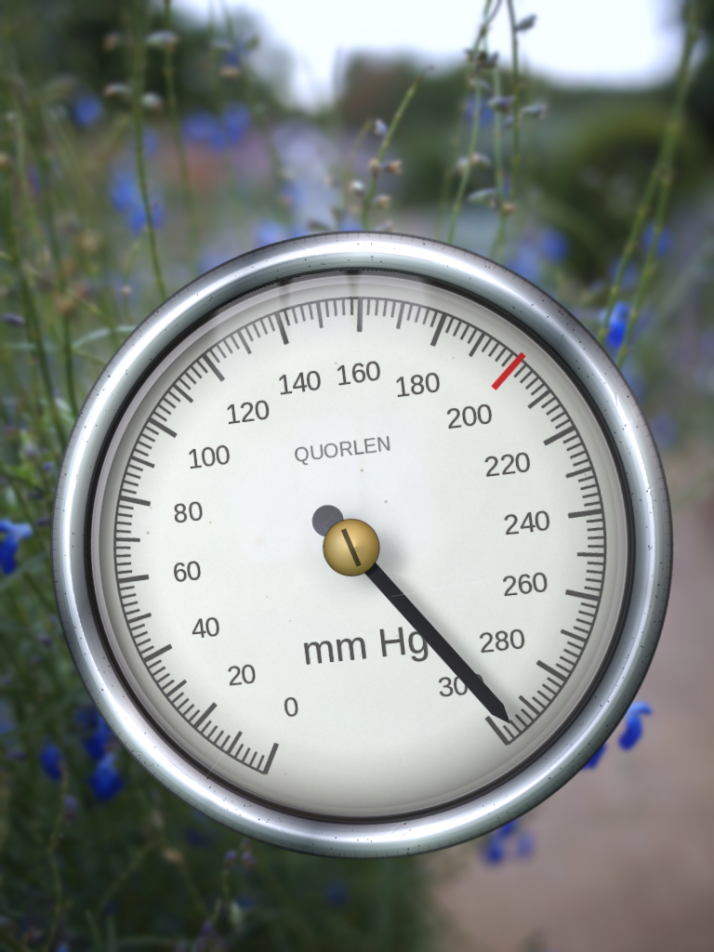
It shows 296 mmHg
